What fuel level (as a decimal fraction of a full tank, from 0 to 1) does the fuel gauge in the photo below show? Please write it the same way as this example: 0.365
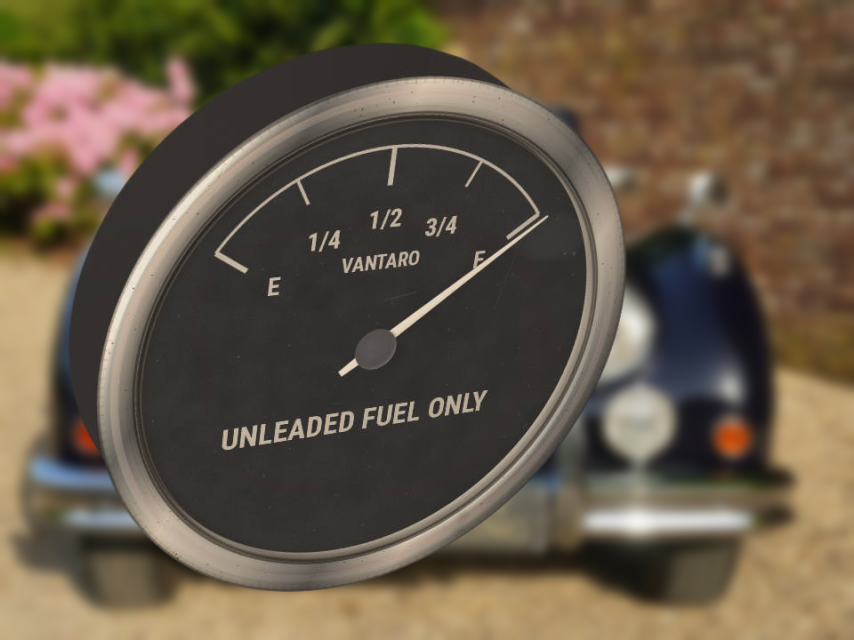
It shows 1
